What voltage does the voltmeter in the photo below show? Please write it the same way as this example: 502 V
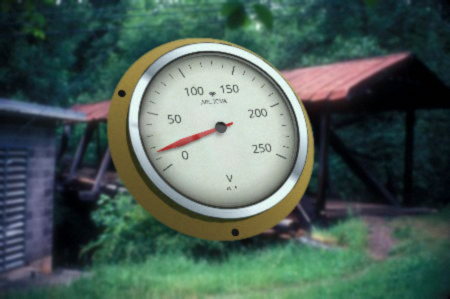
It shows 15 V
